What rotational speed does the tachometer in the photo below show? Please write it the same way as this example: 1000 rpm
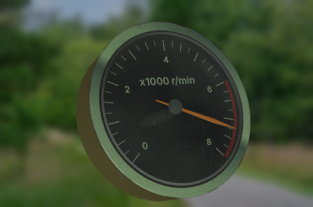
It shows 7250 rpm
